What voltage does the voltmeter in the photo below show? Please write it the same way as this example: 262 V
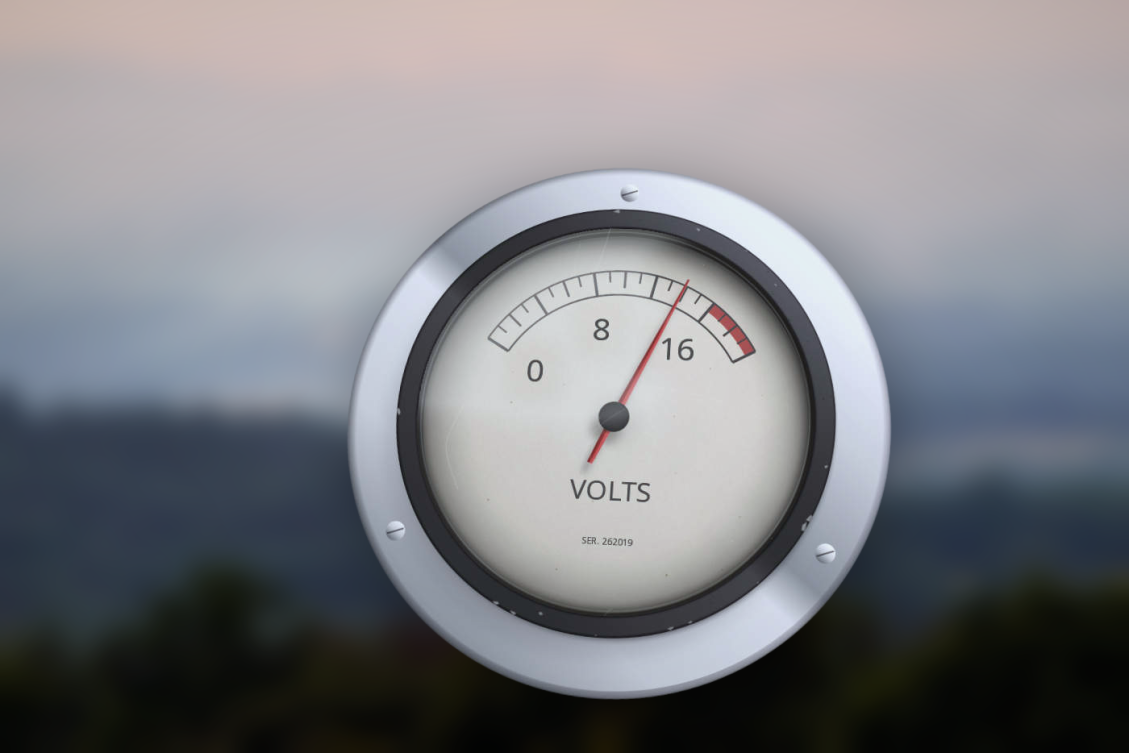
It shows 14 V
